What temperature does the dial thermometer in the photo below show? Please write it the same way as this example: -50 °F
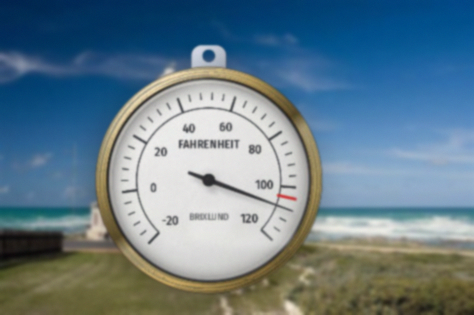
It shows 108 °F
